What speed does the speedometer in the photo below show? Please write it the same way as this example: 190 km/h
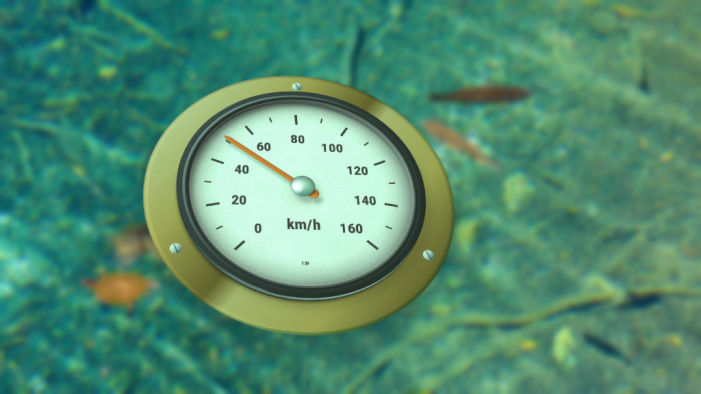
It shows 50 km/h
